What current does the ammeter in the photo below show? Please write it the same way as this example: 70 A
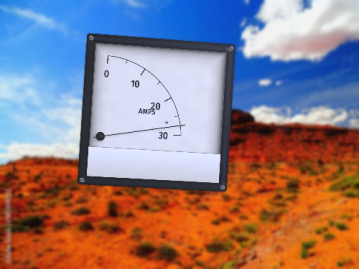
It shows 27.5 A
